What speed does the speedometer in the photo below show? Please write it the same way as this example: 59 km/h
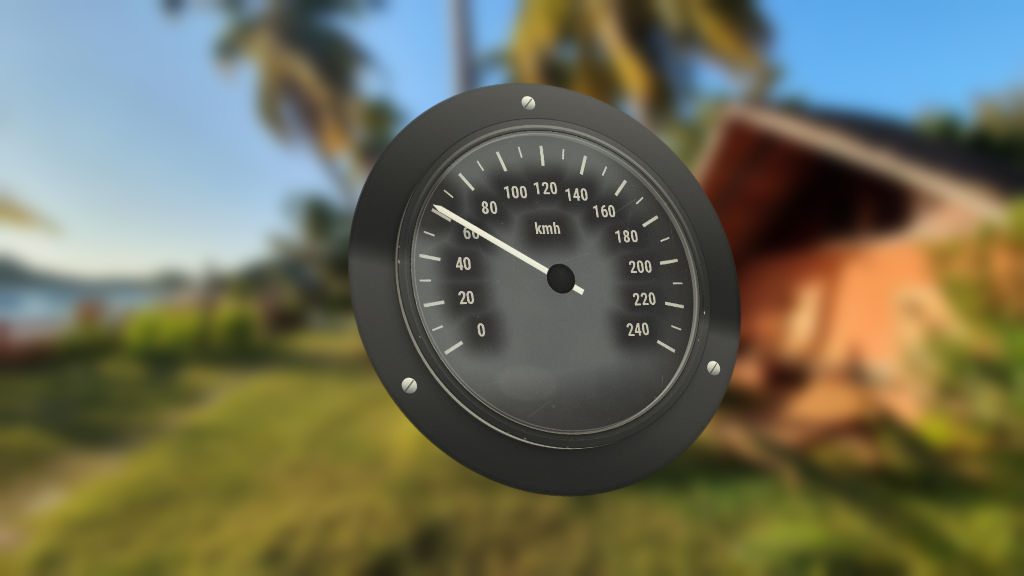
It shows 60 km/h
